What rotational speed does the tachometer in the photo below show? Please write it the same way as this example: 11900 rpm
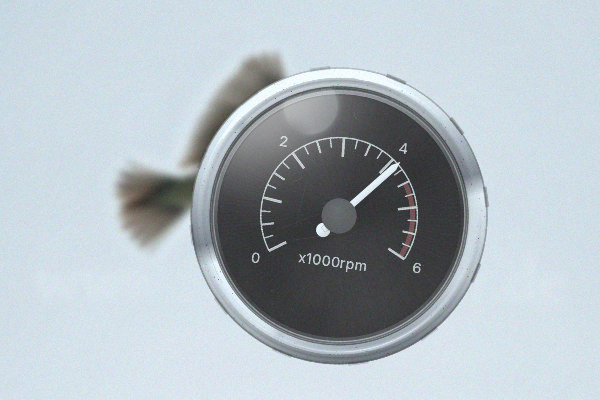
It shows 4125 rpm
